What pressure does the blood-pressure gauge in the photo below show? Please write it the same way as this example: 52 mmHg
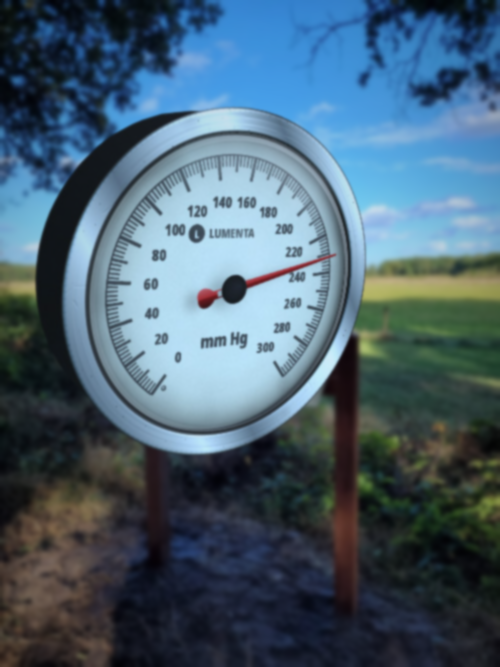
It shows 230 mmHg
